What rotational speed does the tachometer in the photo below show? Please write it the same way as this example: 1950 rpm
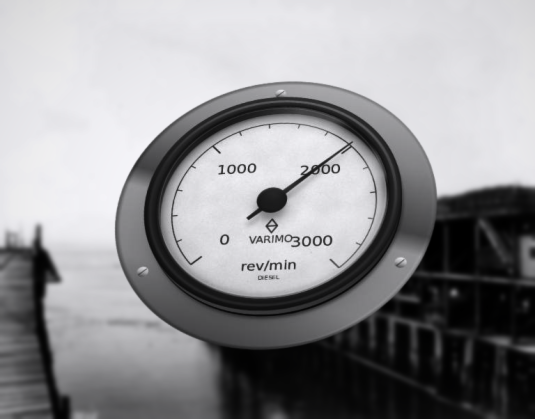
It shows 2000 rpm
